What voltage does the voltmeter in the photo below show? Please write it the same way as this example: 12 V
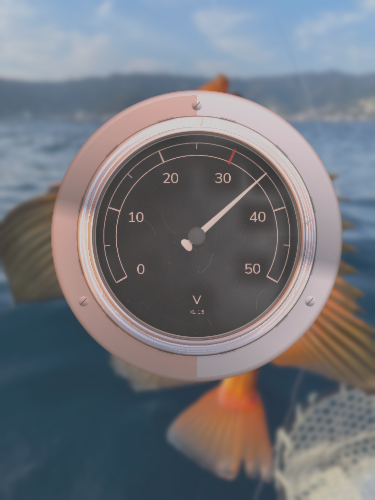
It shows 35 V
